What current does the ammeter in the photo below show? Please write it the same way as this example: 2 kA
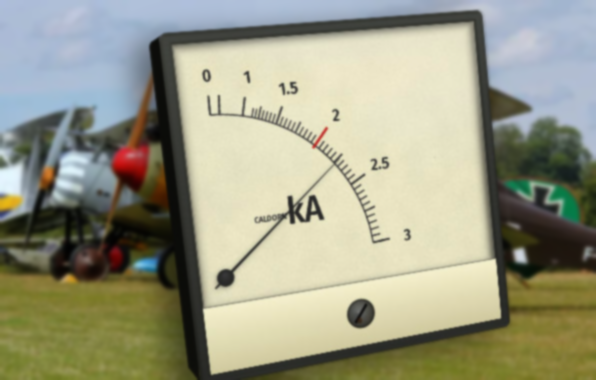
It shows 2.25 kA
